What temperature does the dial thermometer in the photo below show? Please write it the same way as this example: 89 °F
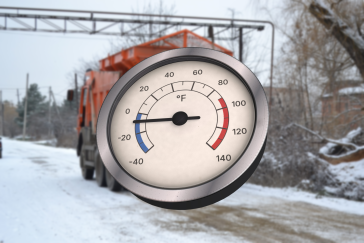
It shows -10 °F
